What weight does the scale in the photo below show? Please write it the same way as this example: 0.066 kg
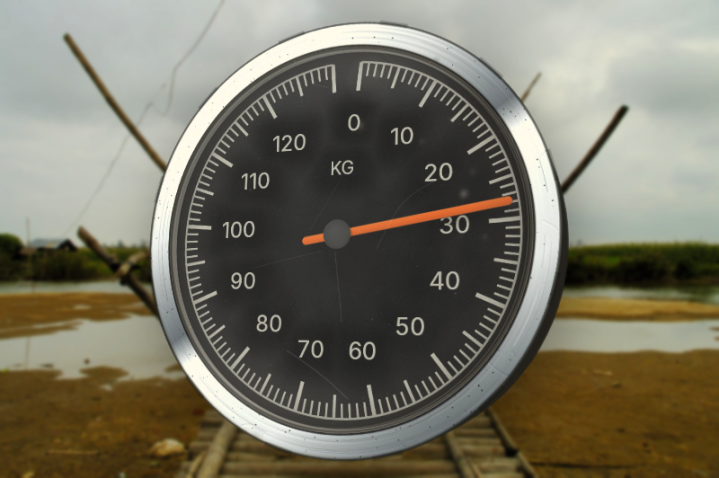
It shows 28 kg
